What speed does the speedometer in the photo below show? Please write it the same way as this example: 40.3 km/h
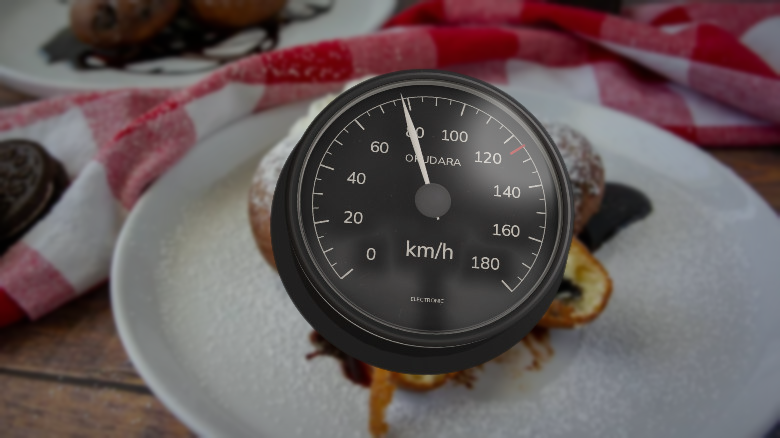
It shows 77.5 km/h
